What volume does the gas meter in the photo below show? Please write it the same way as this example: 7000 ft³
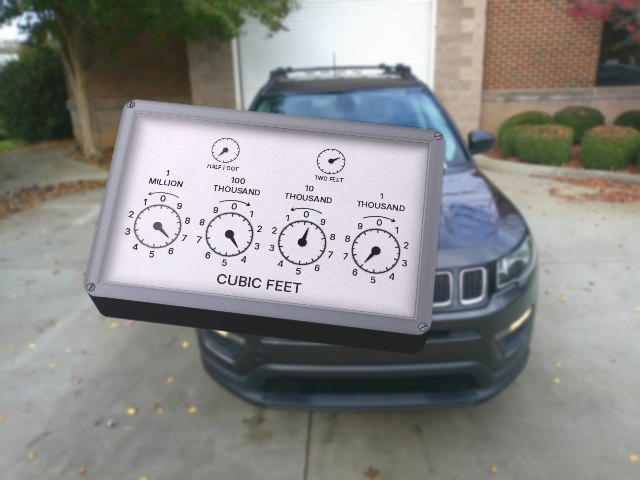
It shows 639600 ft³
